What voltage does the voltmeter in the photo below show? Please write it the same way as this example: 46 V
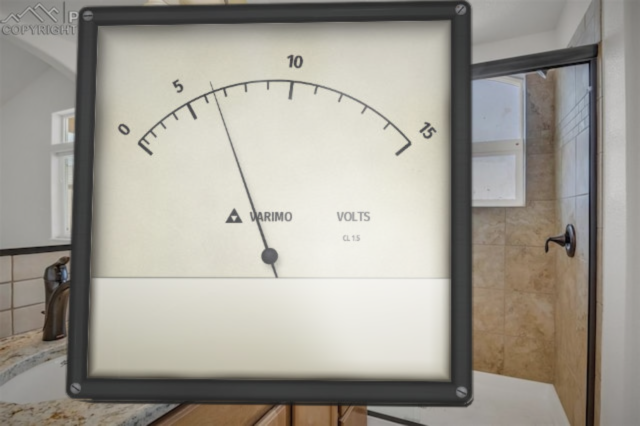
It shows 6.5 V
